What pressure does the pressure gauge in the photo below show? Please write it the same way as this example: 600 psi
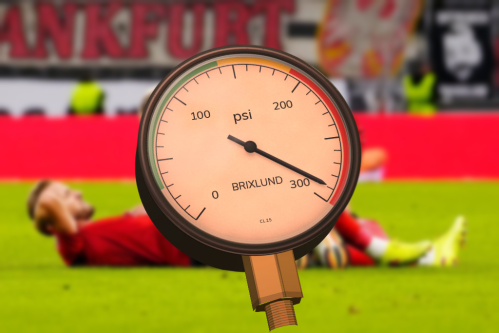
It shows 290 psi
